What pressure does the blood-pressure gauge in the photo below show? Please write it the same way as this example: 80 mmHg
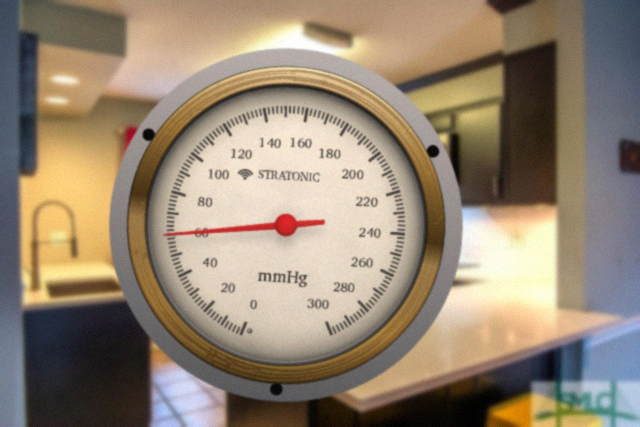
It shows 60 mmHg
